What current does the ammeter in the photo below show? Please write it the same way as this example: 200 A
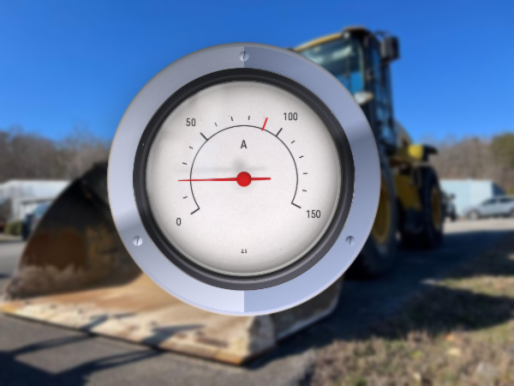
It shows 20 A
